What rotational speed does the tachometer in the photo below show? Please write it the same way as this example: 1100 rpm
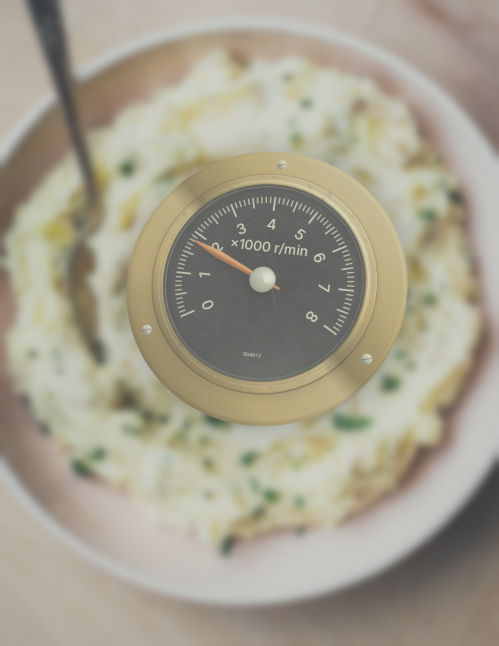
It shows 1800 rpm
